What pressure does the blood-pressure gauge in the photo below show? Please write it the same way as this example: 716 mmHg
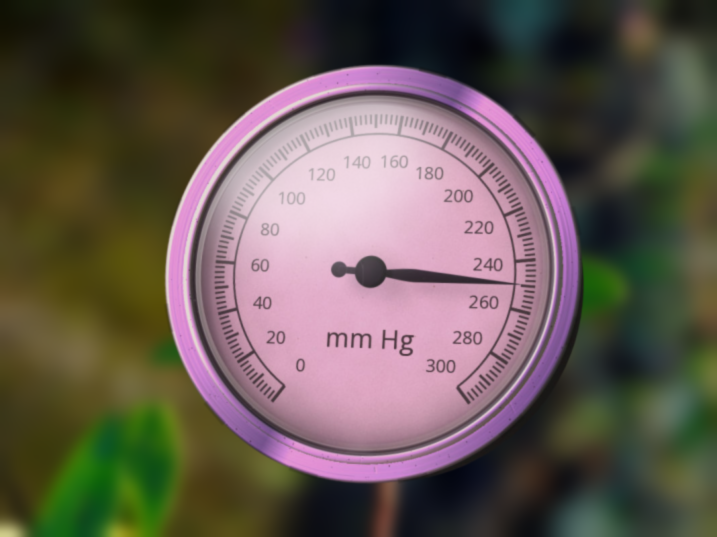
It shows 250 mmHg
